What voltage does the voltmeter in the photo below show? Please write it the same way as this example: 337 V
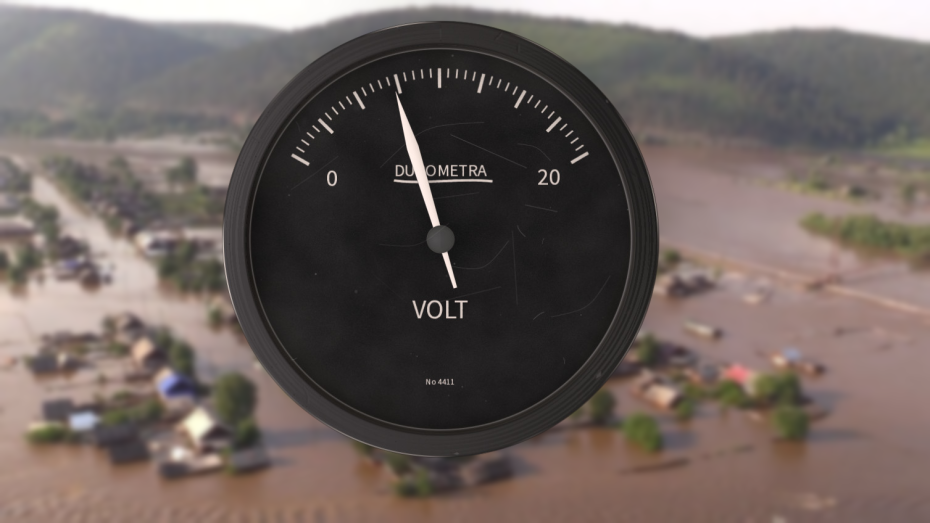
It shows 7.25 V
